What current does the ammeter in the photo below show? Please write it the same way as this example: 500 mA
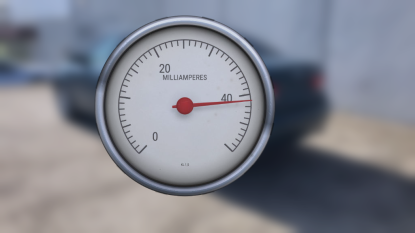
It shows 41 mA
